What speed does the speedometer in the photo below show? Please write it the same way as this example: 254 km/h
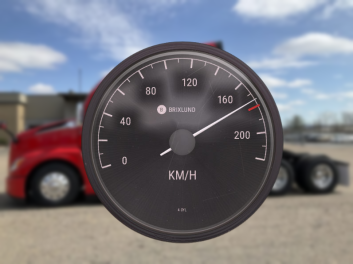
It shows 175 km/h
